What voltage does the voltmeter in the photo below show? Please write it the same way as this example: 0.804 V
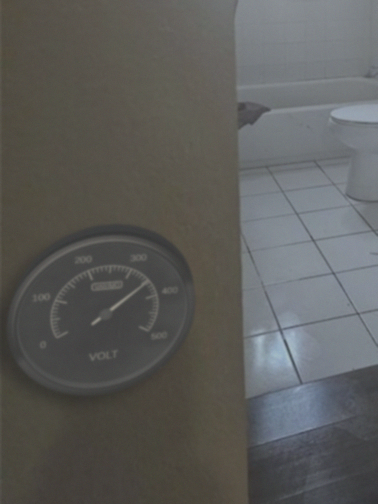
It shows 350 V
